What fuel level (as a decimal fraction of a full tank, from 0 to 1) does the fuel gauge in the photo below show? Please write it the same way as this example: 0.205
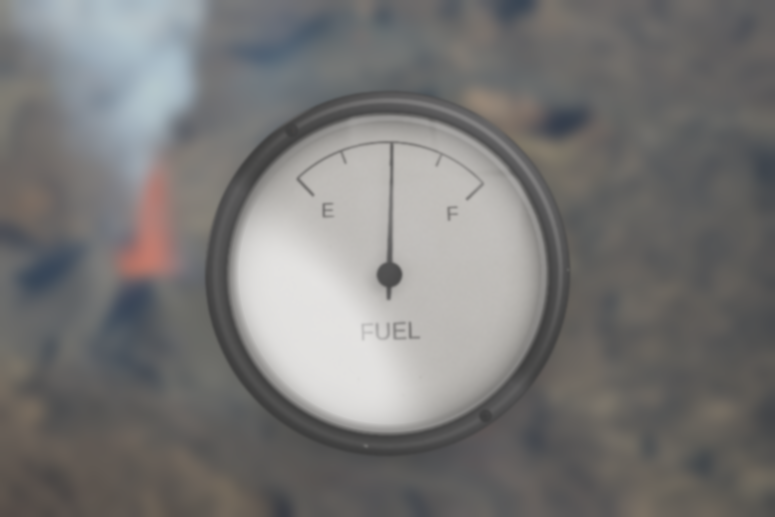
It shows 0.5
